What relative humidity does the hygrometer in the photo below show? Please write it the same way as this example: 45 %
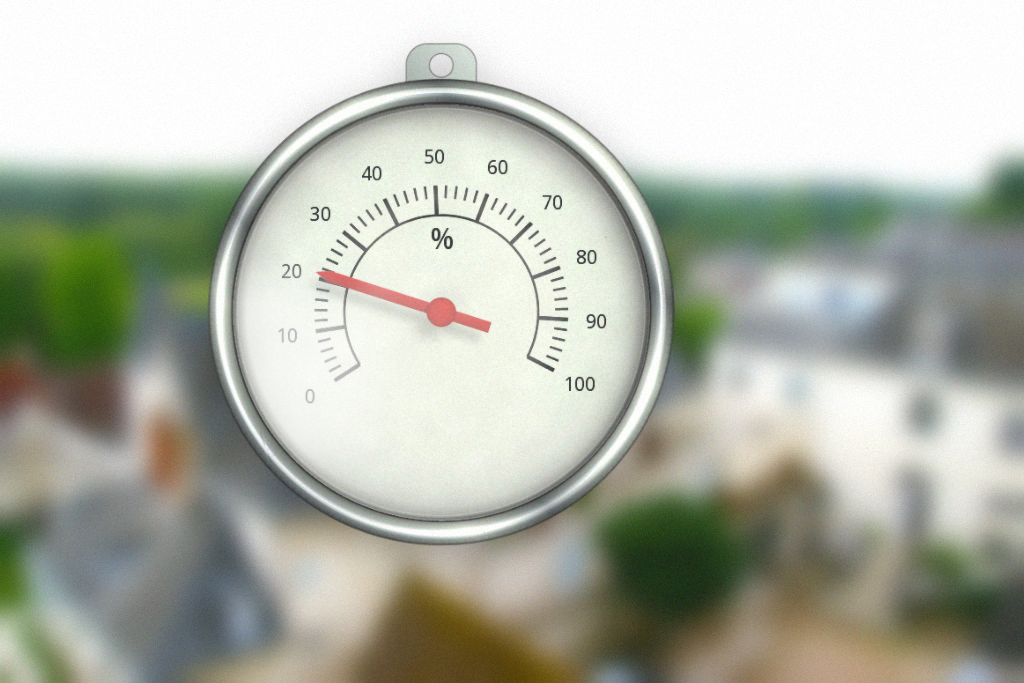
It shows 21 %
